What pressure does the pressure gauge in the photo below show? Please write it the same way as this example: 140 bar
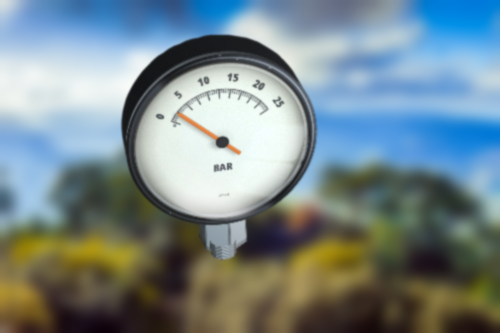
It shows 2.5 bar
